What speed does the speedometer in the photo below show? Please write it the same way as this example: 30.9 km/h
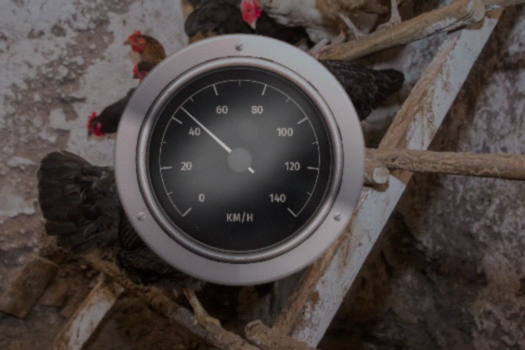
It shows 45 km/h
